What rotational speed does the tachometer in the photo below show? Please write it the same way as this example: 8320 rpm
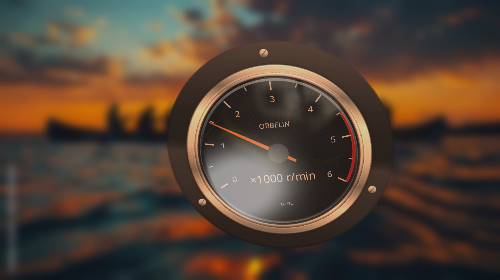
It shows 1500 rpm
